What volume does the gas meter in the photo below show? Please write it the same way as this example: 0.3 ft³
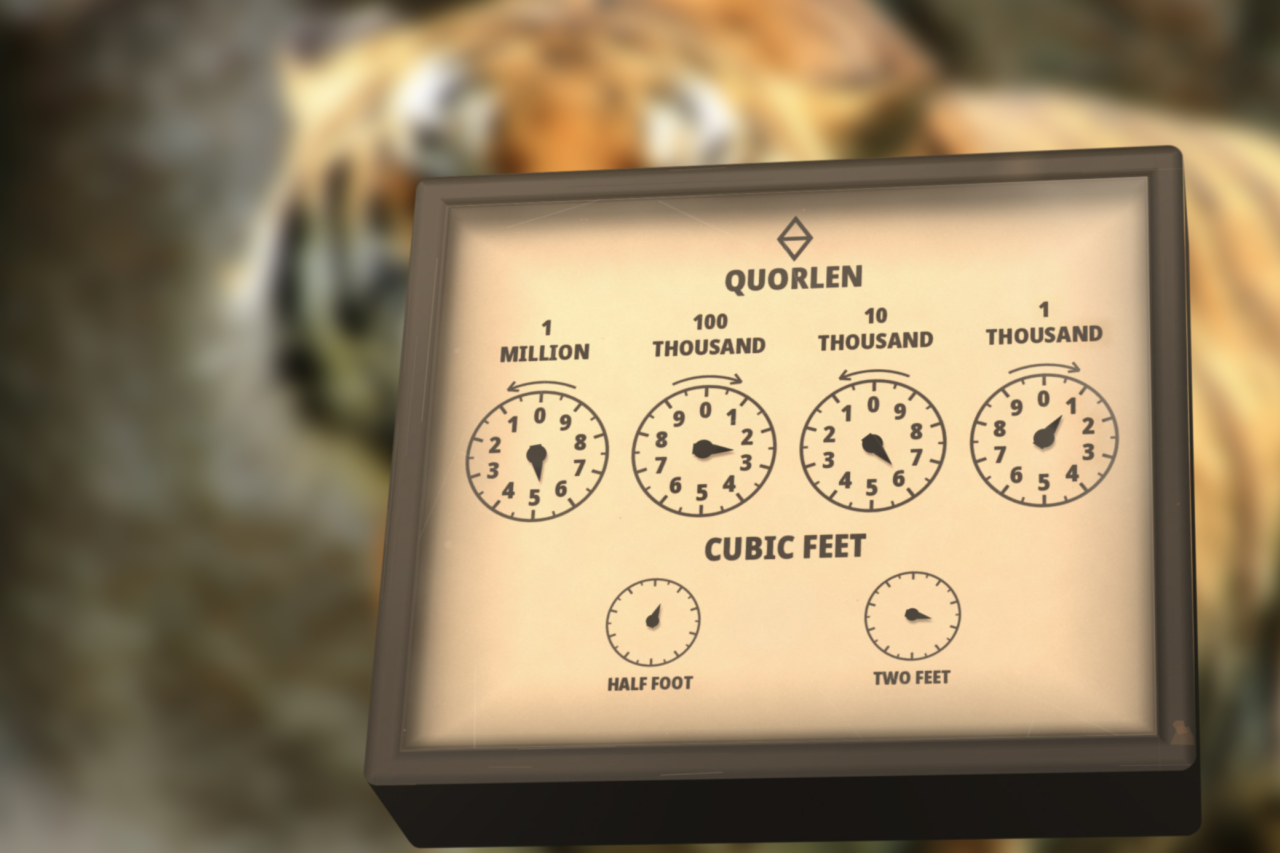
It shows 526100 ft³
